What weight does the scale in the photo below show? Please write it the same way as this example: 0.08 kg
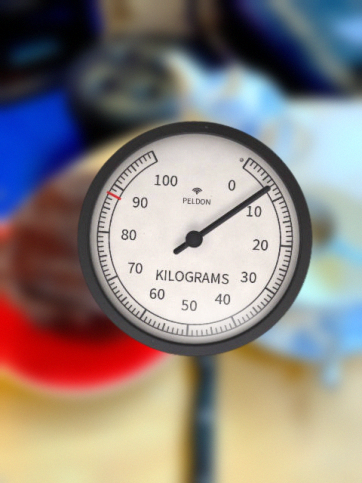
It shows 7 kg
